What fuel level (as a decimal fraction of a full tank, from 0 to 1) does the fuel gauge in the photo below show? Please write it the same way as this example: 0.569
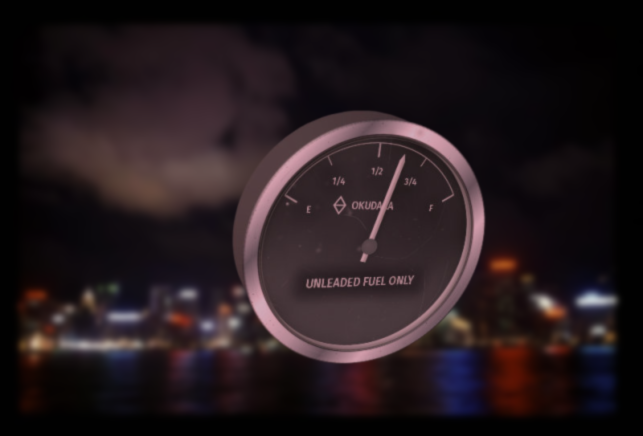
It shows 0.625
